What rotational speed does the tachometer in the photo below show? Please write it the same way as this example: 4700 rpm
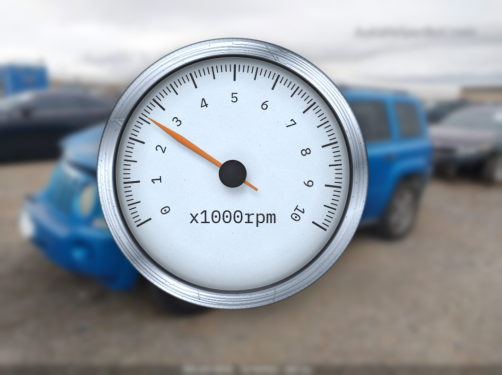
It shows 2600 rpm
